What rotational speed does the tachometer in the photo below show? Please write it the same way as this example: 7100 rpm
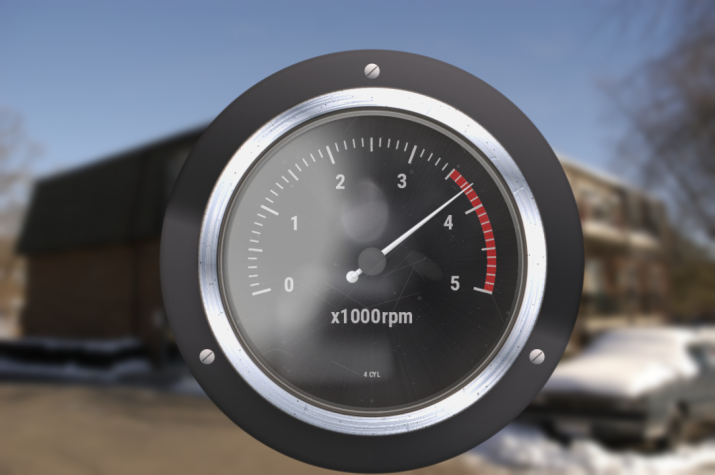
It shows 3750 rpm
